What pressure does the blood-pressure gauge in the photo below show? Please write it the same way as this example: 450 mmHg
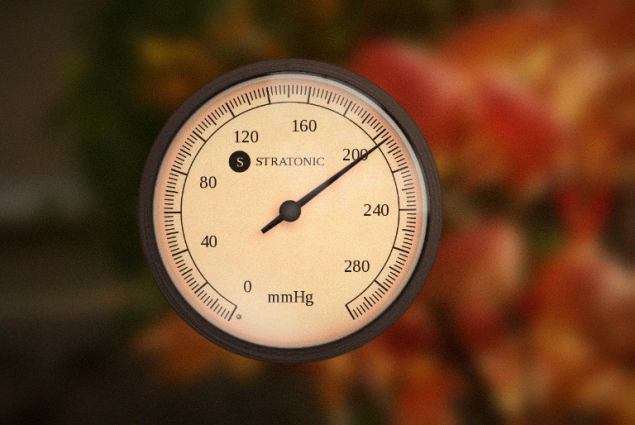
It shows 204 mmHg
